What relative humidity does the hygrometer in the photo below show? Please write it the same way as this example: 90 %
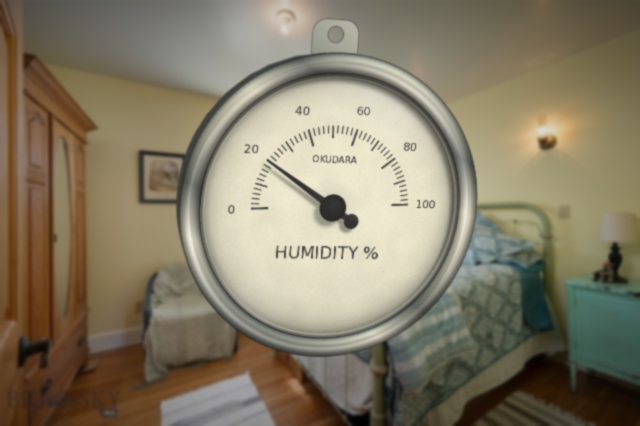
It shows 20 %
